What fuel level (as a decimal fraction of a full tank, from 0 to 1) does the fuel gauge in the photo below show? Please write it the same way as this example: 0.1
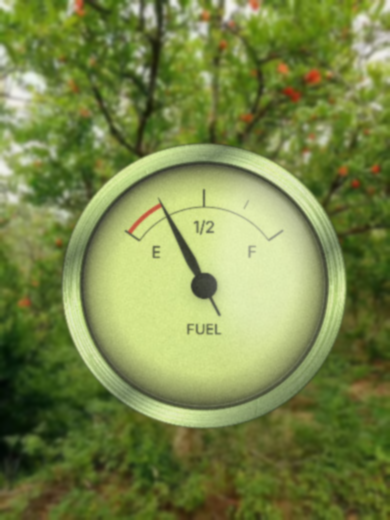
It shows 0.25
